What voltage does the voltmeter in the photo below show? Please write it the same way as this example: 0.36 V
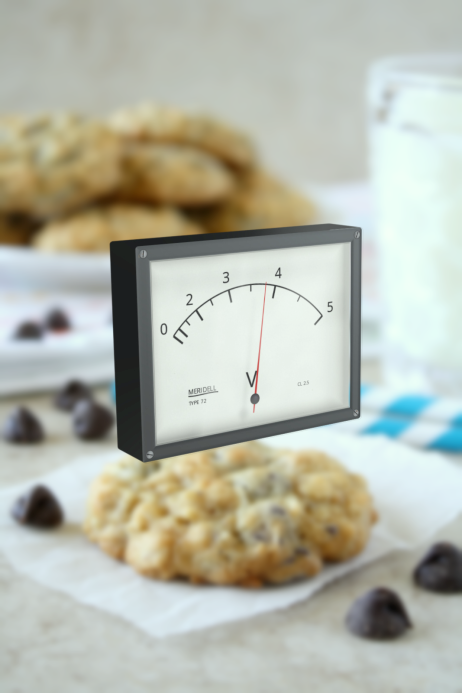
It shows 3.75 V
